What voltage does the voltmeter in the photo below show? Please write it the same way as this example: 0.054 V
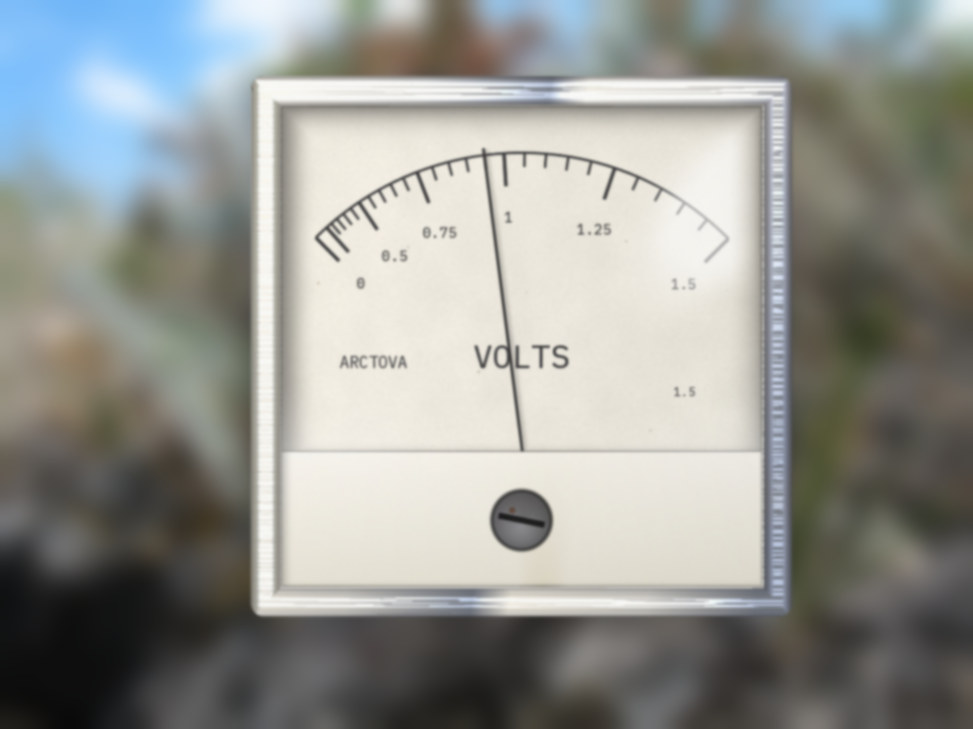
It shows 0.95 V
